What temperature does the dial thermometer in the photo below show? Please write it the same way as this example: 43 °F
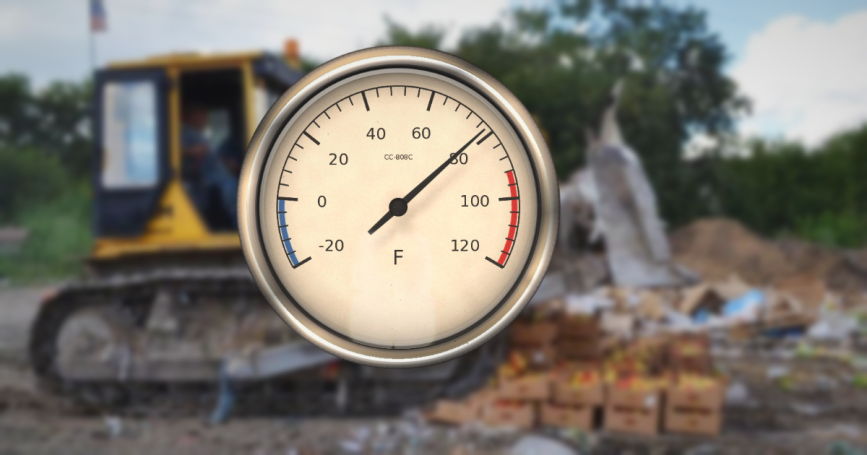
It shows 78 °F
